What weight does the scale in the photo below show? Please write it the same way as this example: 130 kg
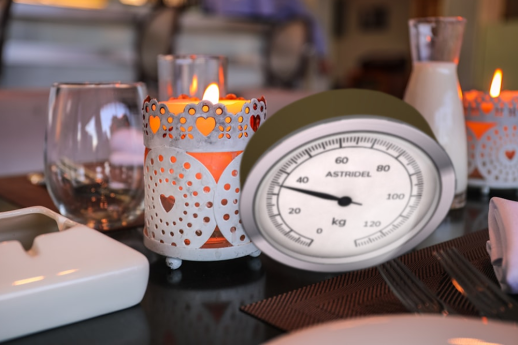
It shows 35 kg
